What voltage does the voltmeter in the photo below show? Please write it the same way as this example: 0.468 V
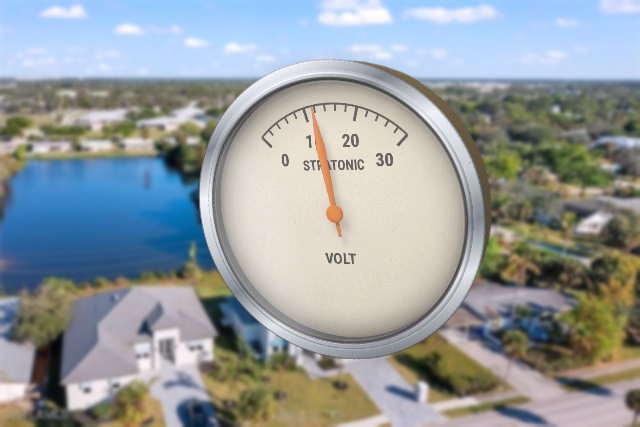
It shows 12 V
